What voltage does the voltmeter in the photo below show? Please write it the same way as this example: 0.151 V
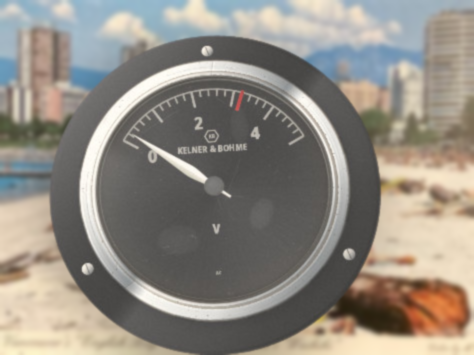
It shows 0.2 V
